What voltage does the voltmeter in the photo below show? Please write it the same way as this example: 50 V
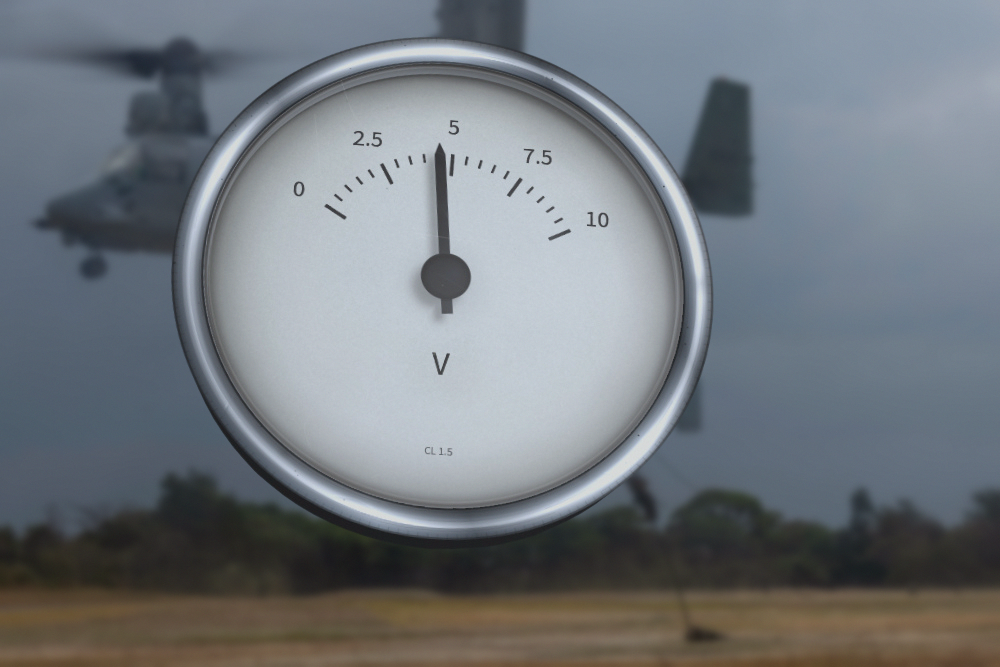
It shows 4.5 V
